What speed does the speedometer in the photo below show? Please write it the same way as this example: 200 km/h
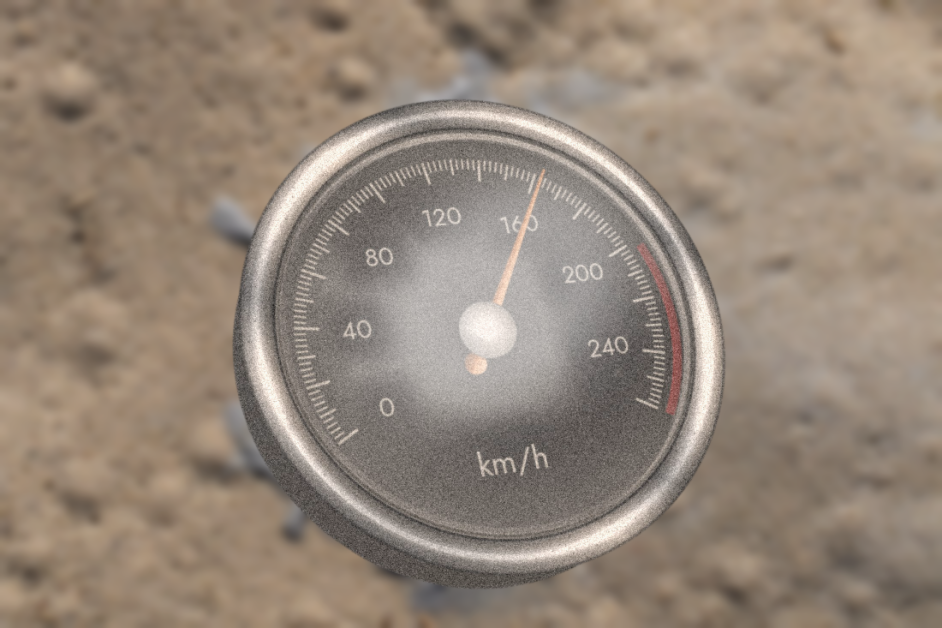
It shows 162 km/h
